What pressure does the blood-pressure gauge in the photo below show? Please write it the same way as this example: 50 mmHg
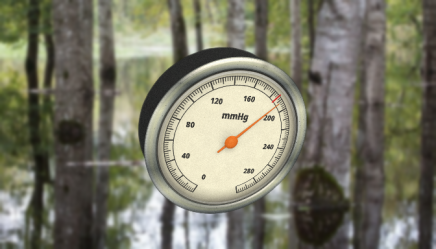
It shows 190 mmHg
